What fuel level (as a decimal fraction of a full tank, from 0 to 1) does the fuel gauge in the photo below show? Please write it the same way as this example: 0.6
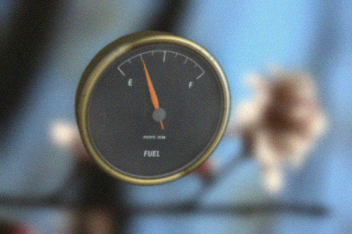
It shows 0.25
